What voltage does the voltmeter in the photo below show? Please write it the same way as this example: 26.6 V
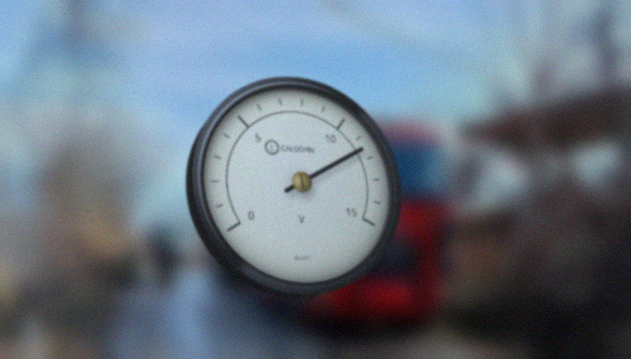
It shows 11.5 V
